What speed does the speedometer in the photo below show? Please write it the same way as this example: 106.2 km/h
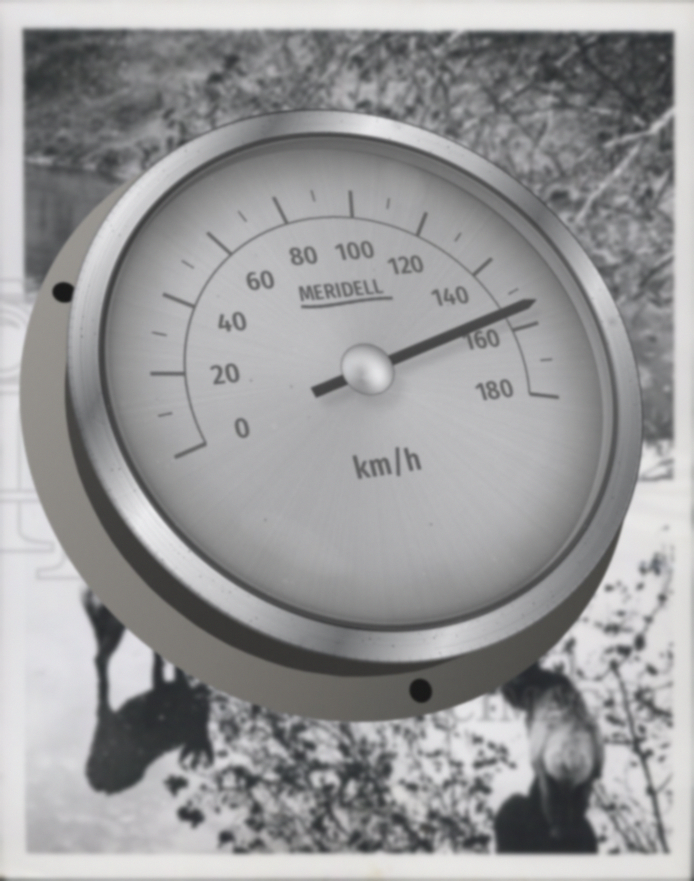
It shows 155 km/h
